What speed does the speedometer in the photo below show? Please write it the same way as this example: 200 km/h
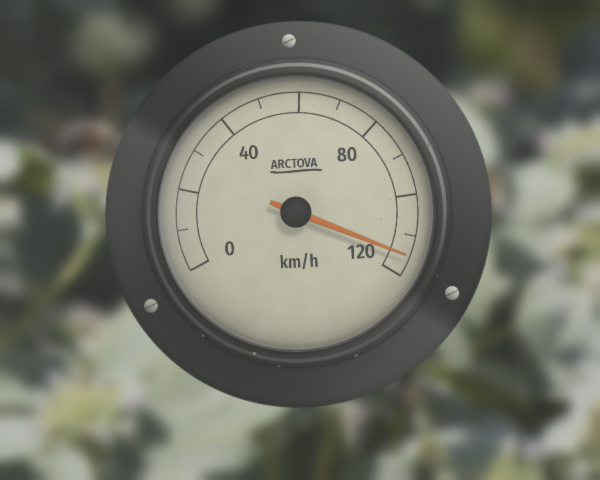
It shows 115 km/h
